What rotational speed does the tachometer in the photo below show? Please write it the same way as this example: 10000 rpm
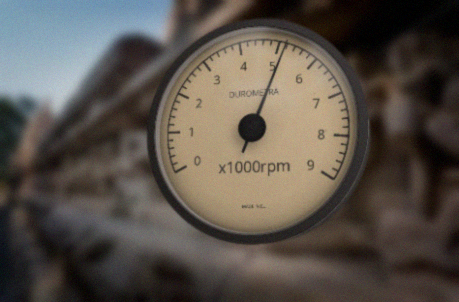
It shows 5200 rpm
